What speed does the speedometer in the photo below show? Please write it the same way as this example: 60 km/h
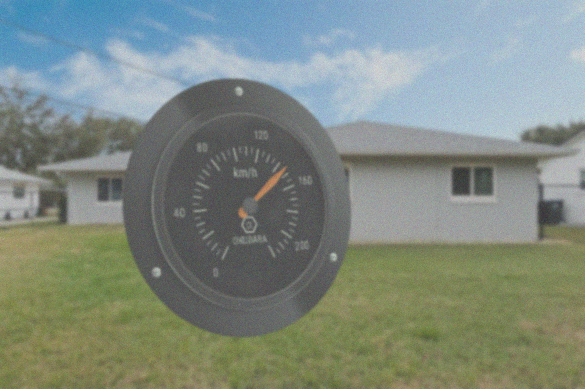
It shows 145 km/h
